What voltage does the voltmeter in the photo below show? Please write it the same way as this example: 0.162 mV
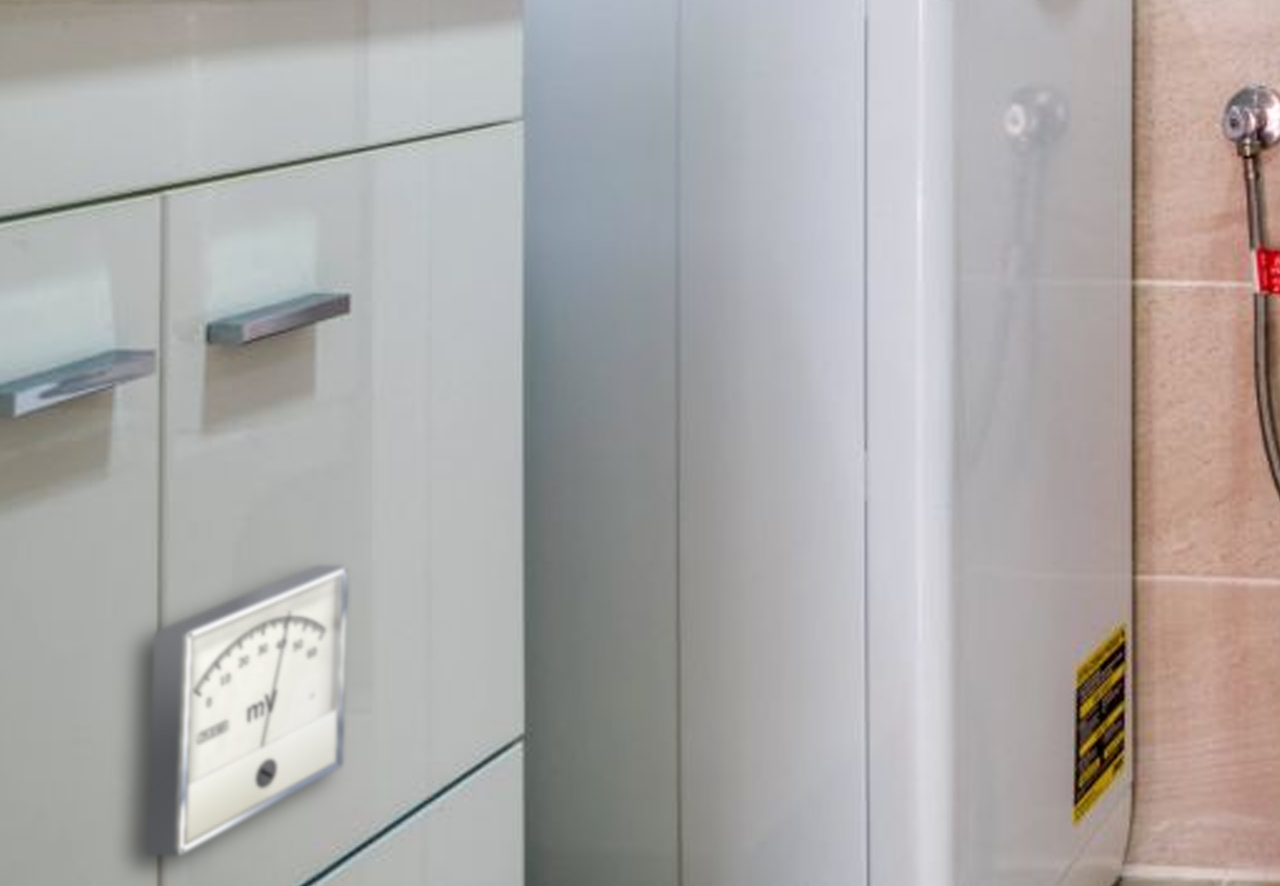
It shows 40 mV
